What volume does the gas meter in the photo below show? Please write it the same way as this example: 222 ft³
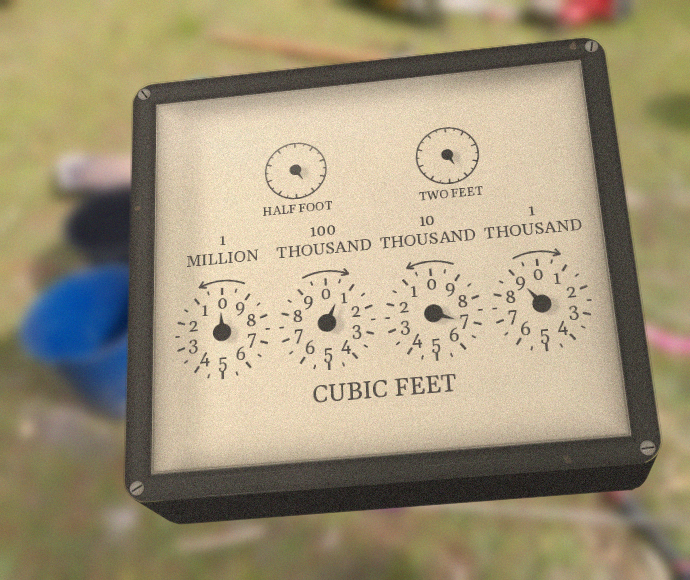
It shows 6900 ft³
